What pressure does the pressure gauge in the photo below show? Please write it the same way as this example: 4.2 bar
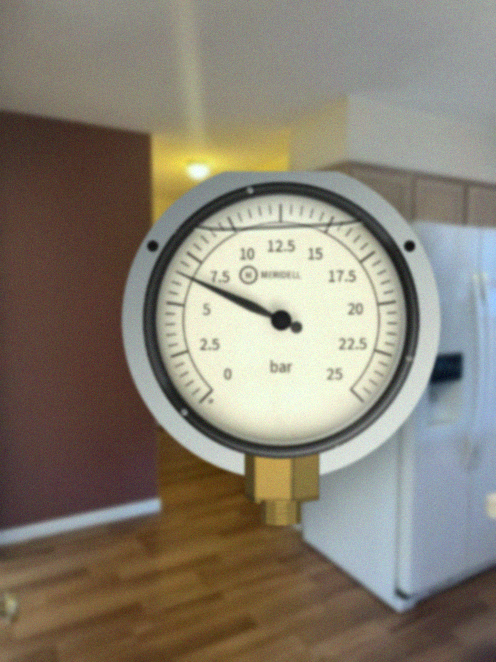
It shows 6.5 bar
